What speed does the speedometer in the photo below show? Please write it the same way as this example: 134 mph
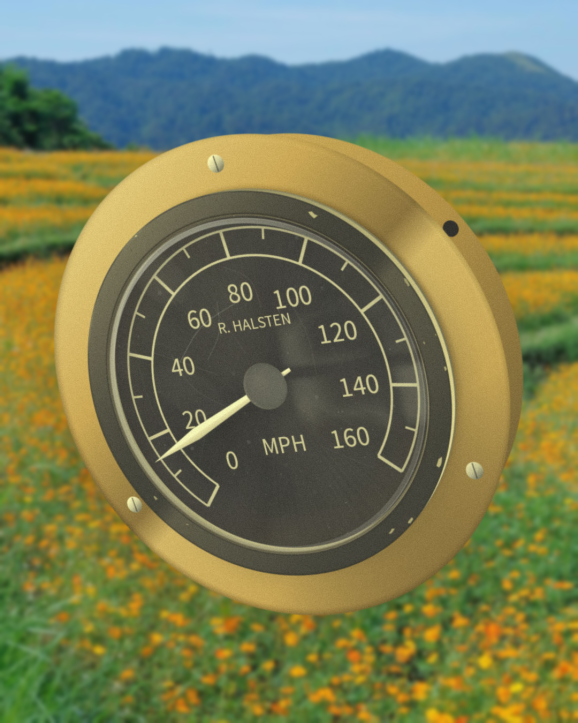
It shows 15 mph
